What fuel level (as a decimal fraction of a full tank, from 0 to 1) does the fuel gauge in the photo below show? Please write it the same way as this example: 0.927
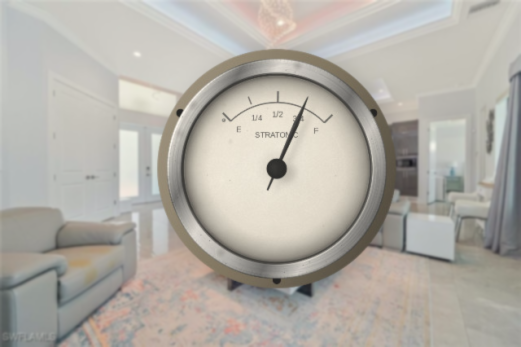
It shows 0.75
